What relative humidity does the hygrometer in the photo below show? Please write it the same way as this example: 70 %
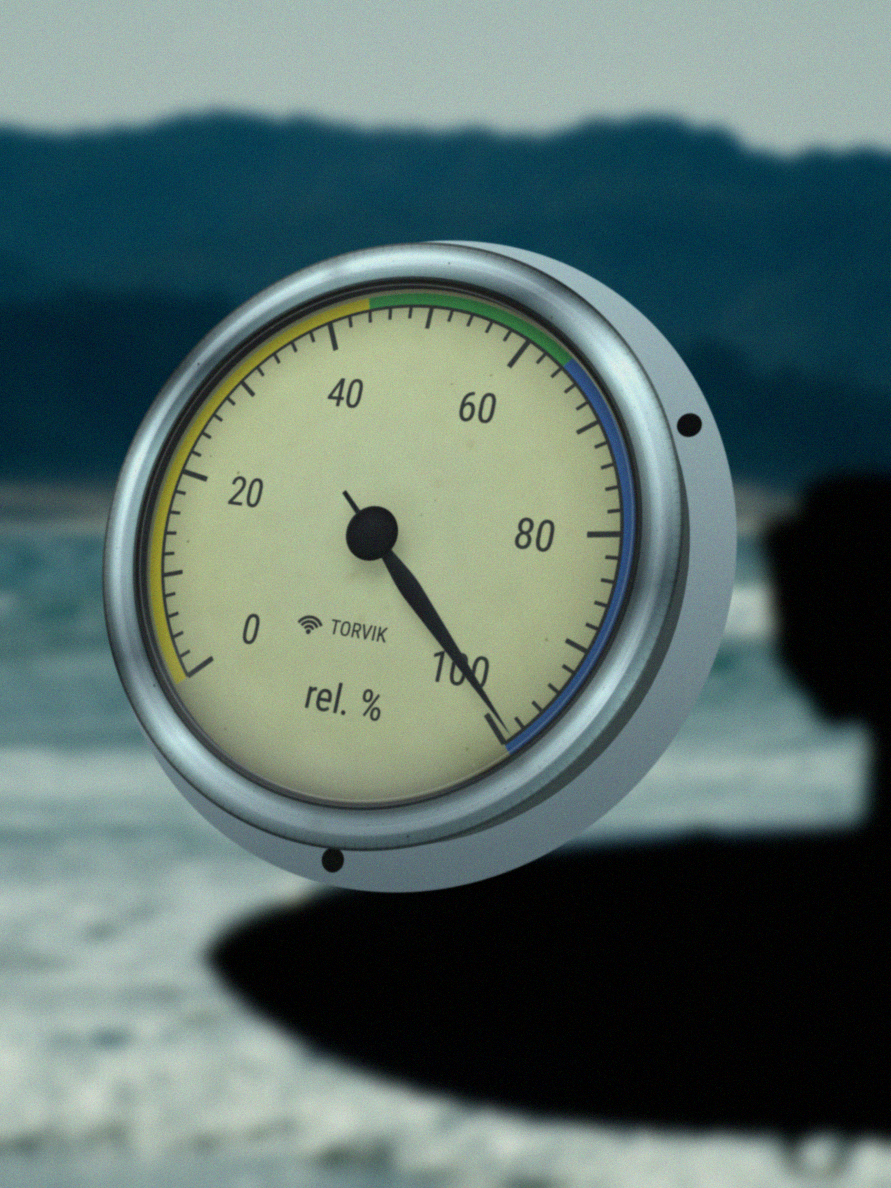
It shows 99 %
